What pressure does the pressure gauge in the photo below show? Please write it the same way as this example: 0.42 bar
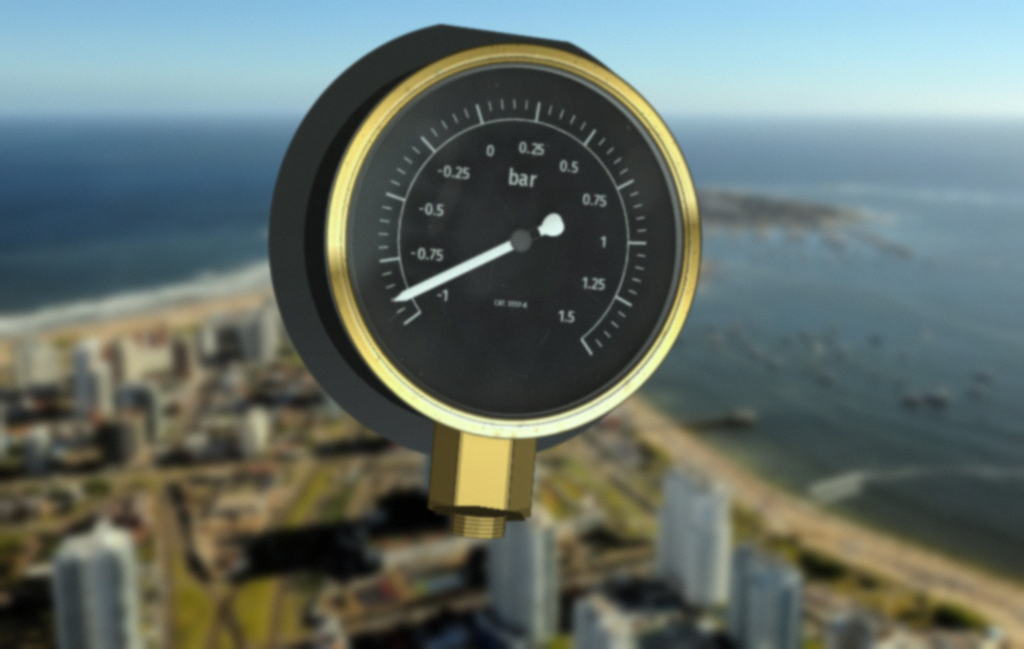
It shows -0.9 bar
